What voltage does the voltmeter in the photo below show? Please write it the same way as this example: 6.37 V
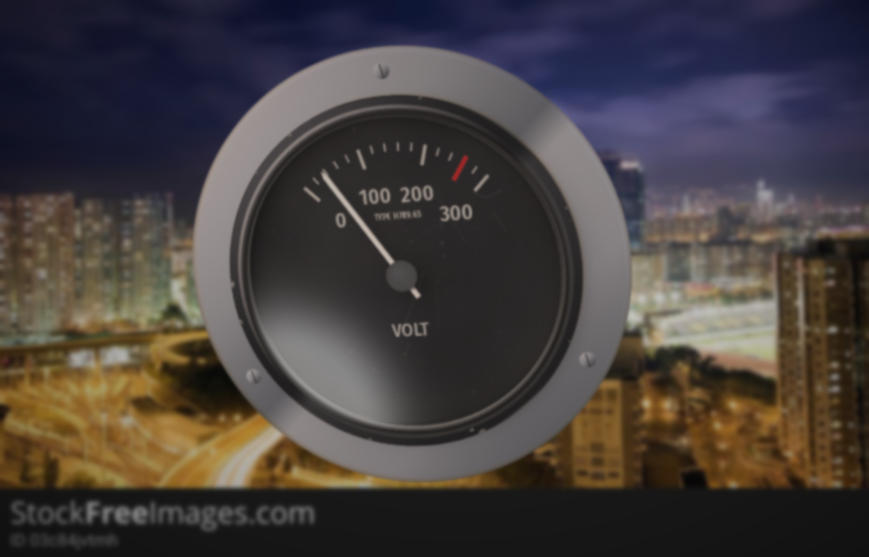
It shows 40 V
